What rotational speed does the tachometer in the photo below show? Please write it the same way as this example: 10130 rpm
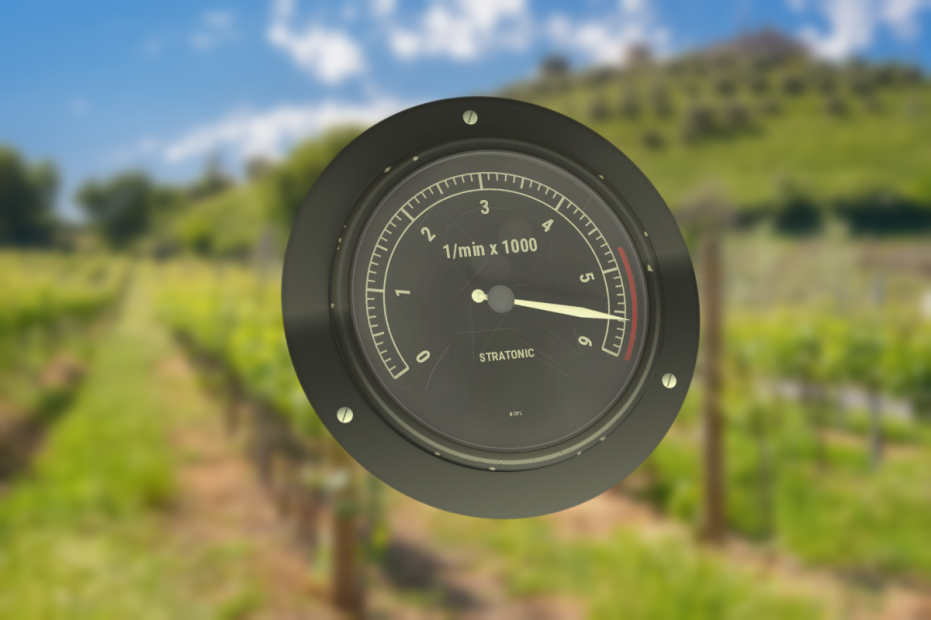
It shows 5600 rpm
